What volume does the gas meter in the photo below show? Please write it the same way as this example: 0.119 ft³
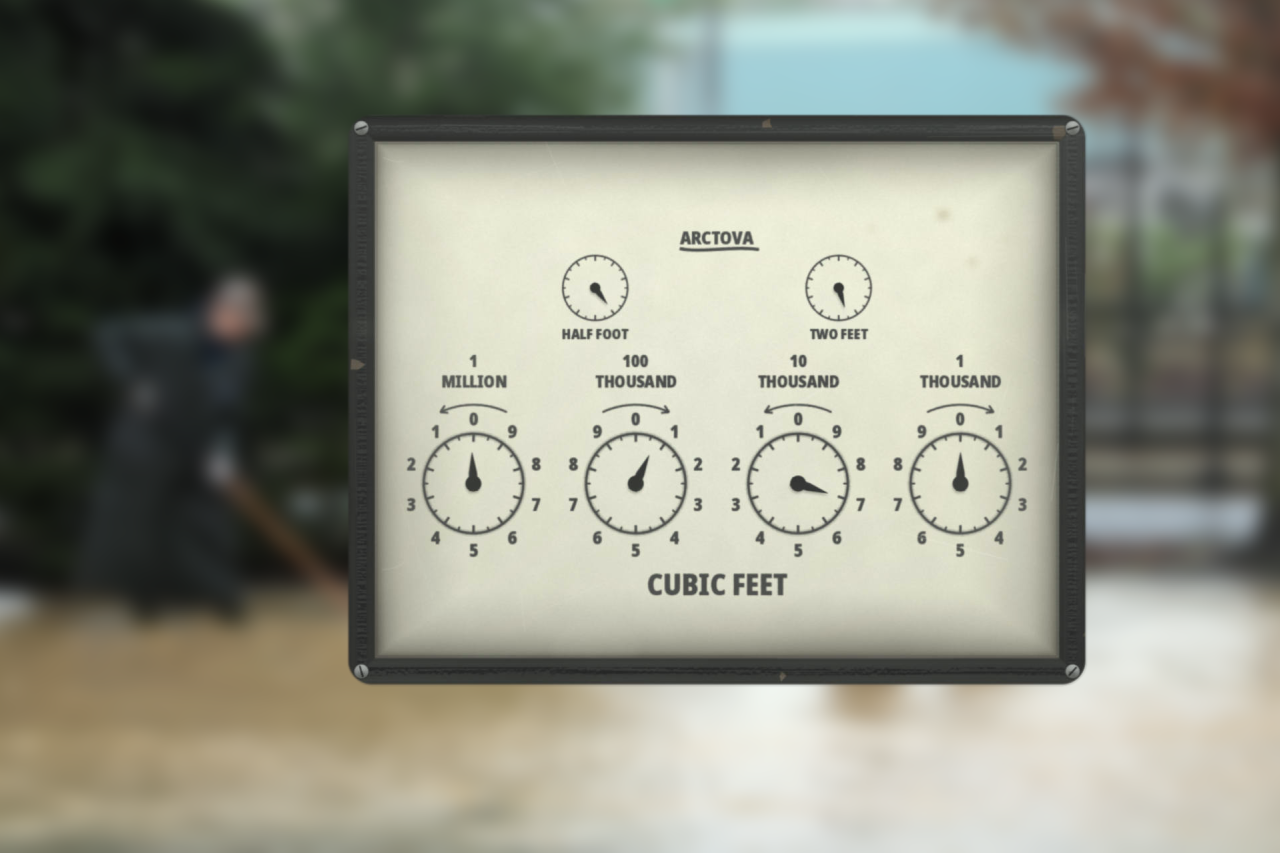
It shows 7000 ft³
